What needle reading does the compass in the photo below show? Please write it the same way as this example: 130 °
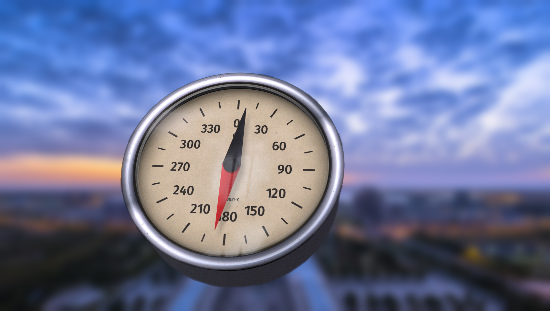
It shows 187.5 °
